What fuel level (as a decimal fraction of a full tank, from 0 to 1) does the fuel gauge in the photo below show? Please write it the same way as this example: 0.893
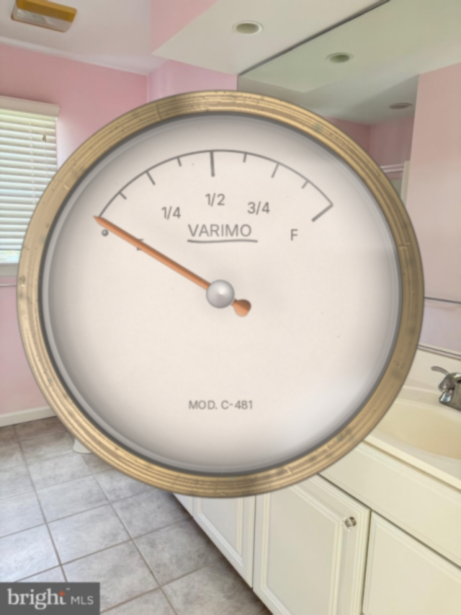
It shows 0
